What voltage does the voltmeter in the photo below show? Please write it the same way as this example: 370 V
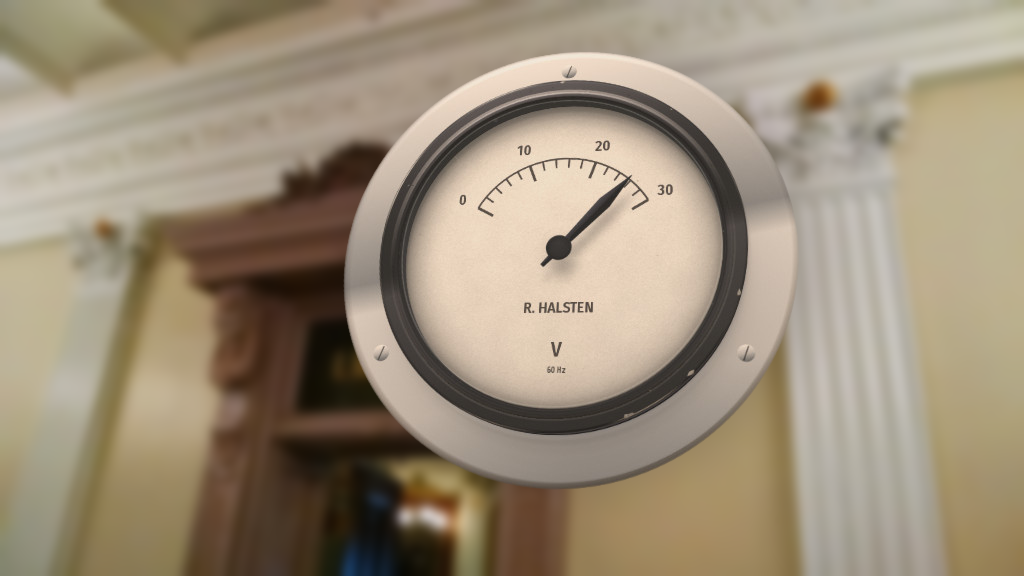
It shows 26 V
